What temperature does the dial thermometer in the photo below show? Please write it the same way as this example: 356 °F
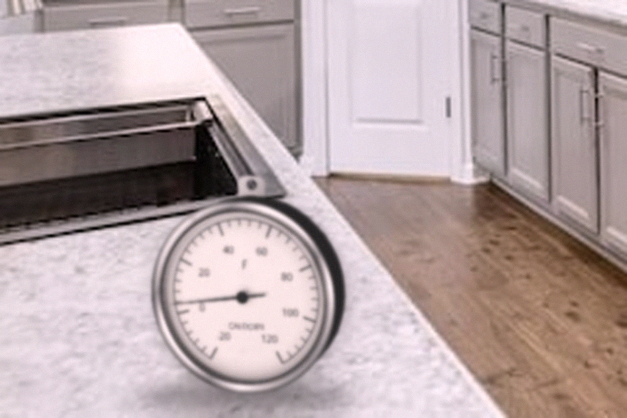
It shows 4 °F
